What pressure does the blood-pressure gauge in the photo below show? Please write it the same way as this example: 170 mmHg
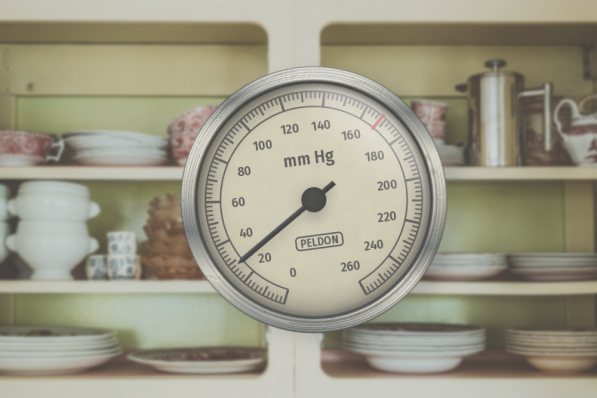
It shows 28 mmHg
